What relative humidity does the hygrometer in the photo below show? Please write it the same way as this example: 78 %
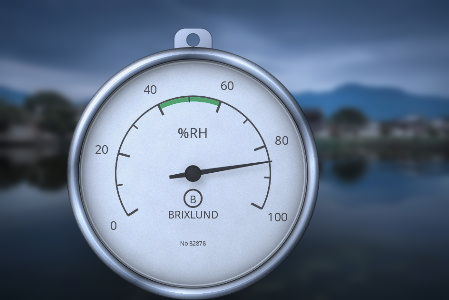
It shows 85 %
